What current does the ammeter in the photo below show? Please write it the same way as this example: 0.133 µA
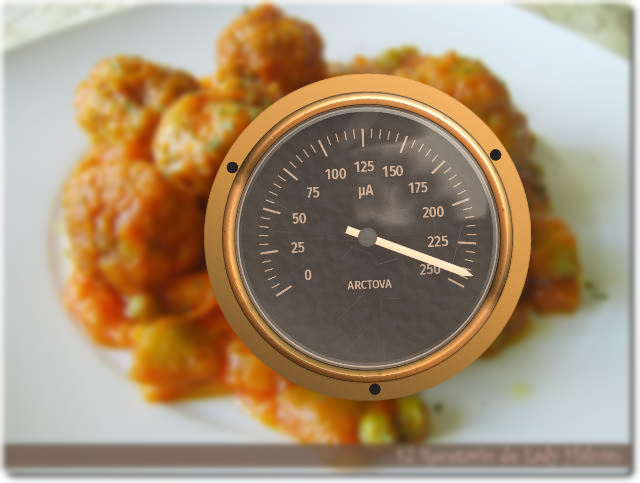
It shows 242.5 µA
